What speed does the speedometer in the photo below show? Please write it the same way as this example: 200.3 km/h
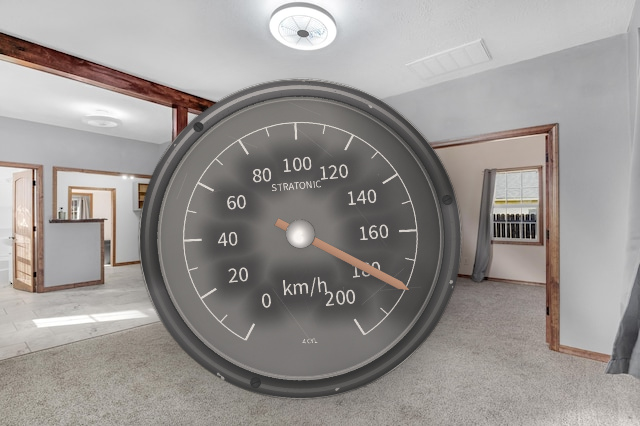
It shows 180 km/h
